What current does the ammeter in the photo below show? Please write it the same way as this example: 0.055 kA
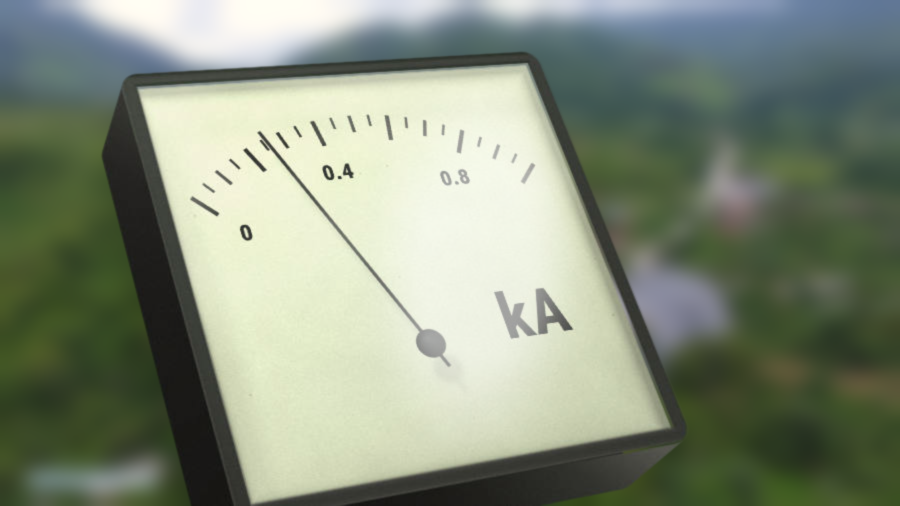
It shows 0.25 kA
